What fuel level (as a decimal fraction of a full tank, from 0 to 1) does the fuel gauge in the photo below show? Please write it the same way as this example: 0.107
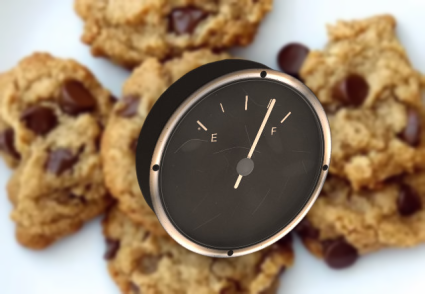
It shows 0.75
